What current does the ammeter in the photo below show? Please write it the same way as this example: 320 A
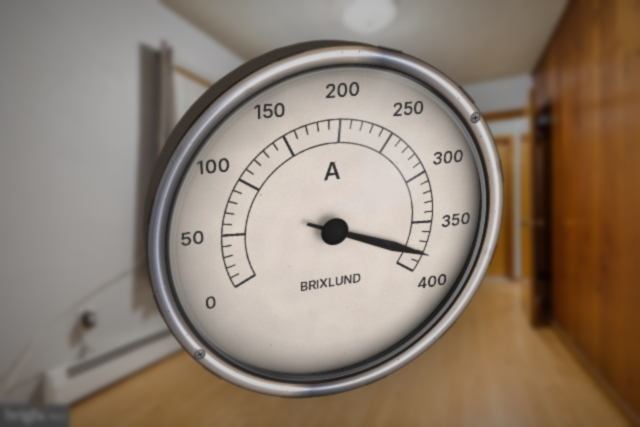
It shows 380 A
